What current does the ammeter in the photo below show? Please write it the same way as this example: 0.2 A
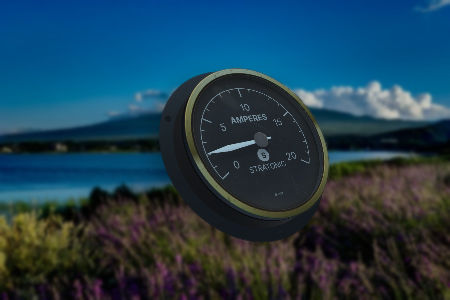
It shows 2 A
